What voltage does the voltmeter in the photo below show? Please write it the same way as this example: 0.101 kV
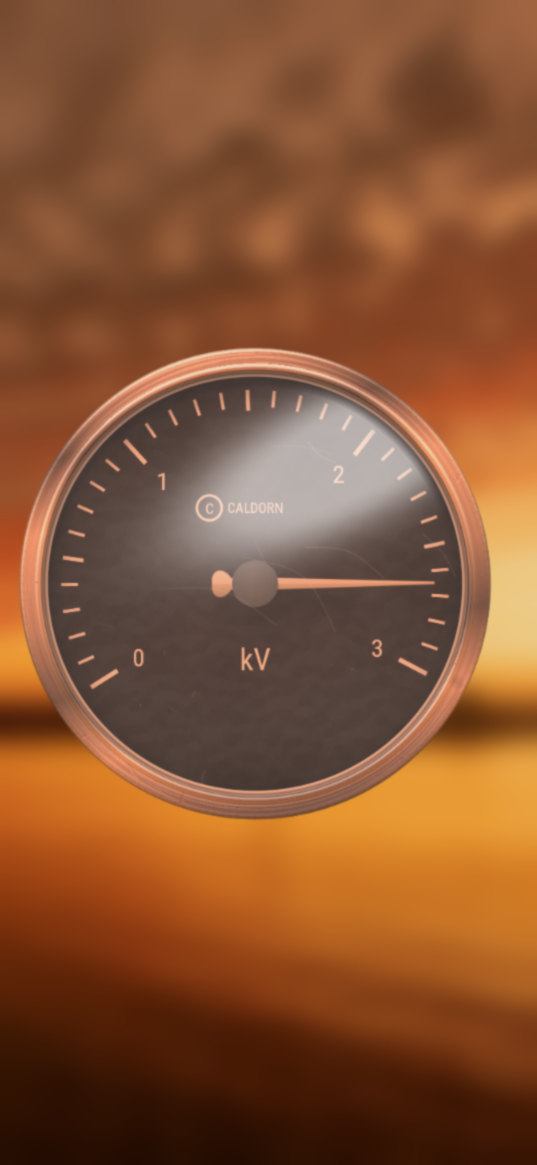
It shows 2.65 kV
